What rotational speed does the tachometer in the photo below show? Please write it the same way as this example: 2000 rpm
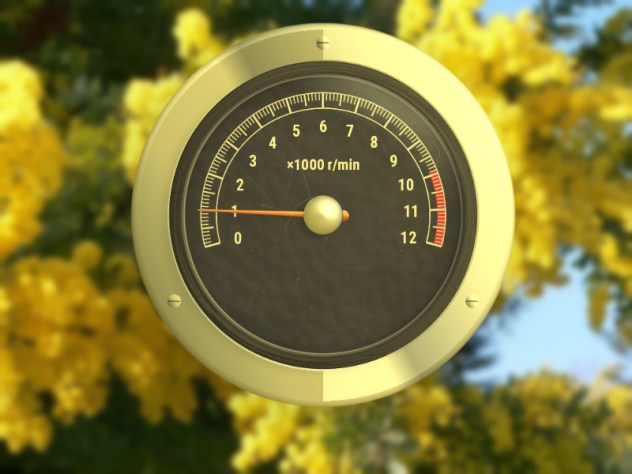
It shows 1000 rpm
